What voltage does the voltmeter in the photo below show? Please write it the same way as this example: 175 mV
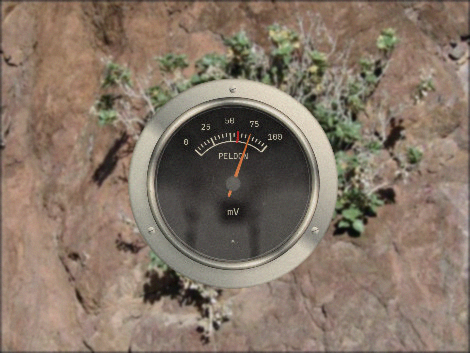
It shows 75 mV
